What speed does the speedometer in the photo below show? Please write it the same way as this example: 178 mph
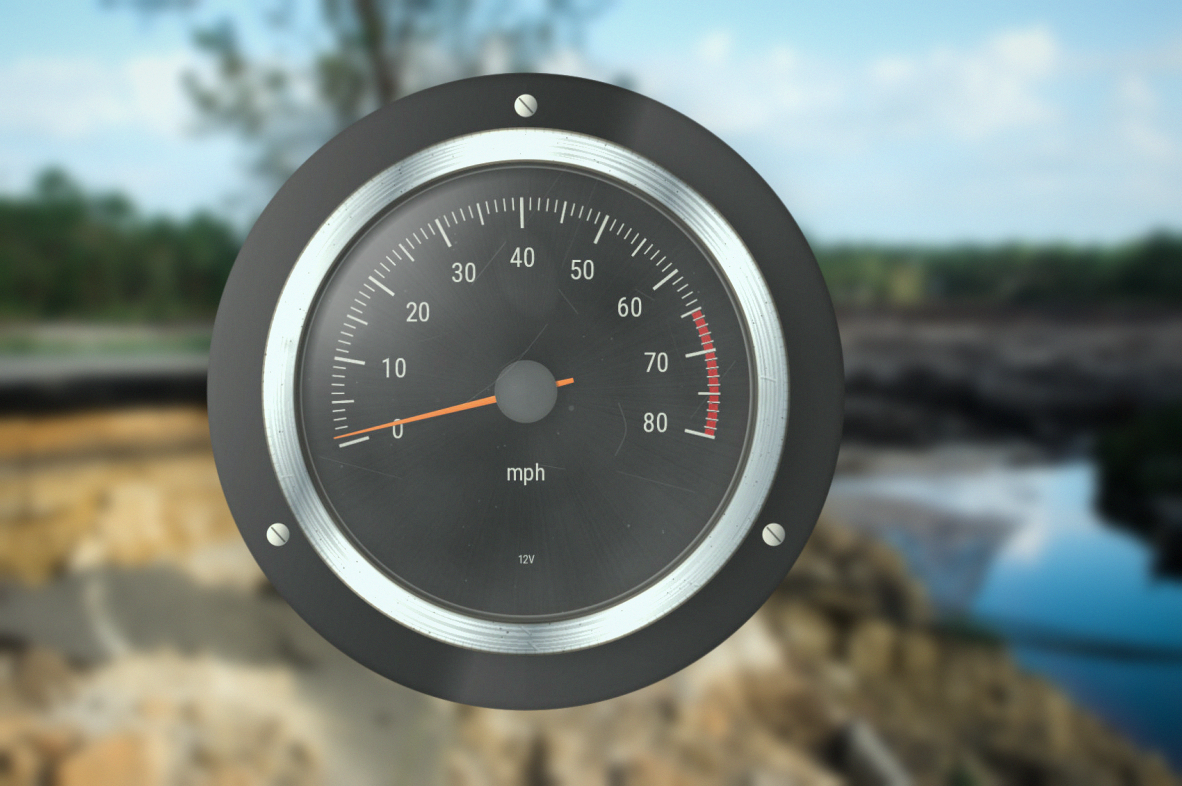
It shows 1 mph
